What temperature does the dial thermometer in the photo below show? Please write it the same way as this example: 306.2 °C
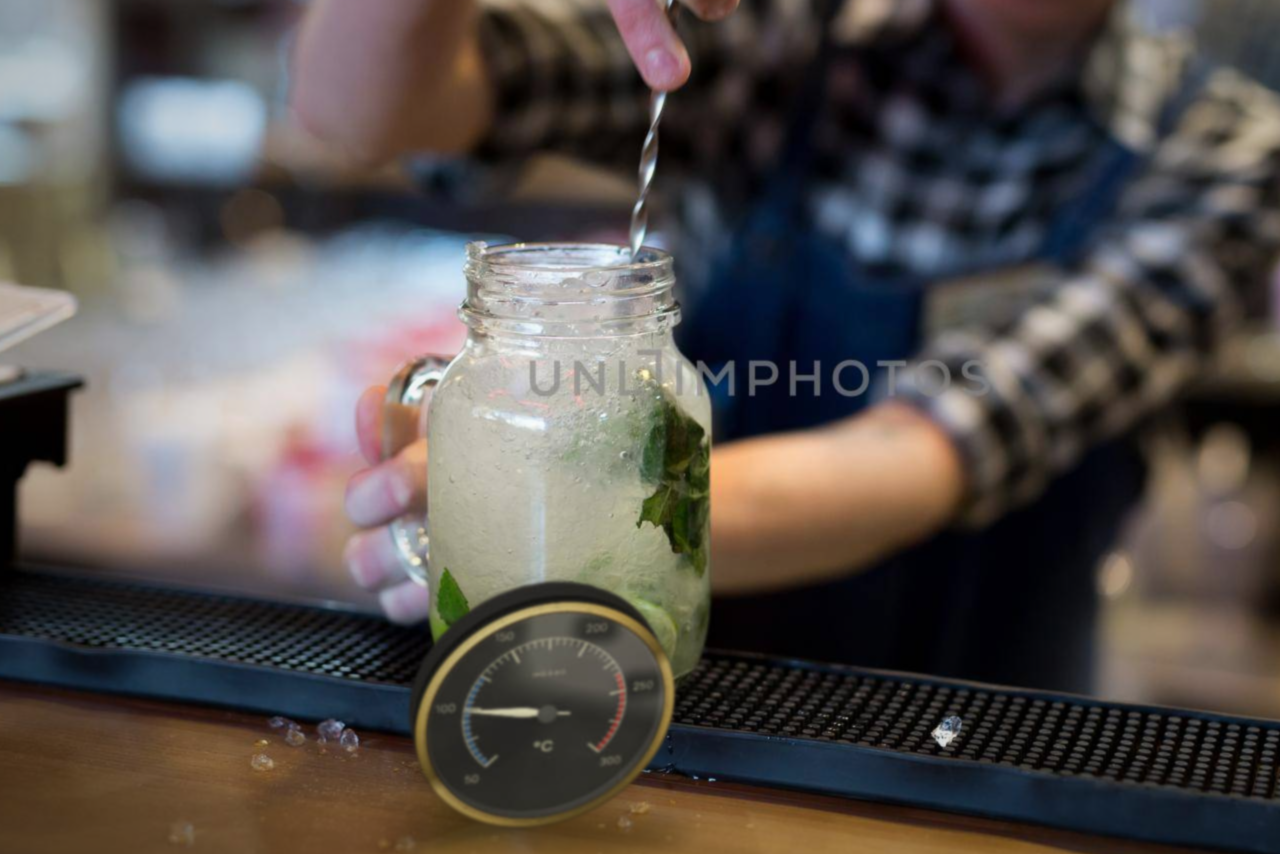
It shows 100 °C
